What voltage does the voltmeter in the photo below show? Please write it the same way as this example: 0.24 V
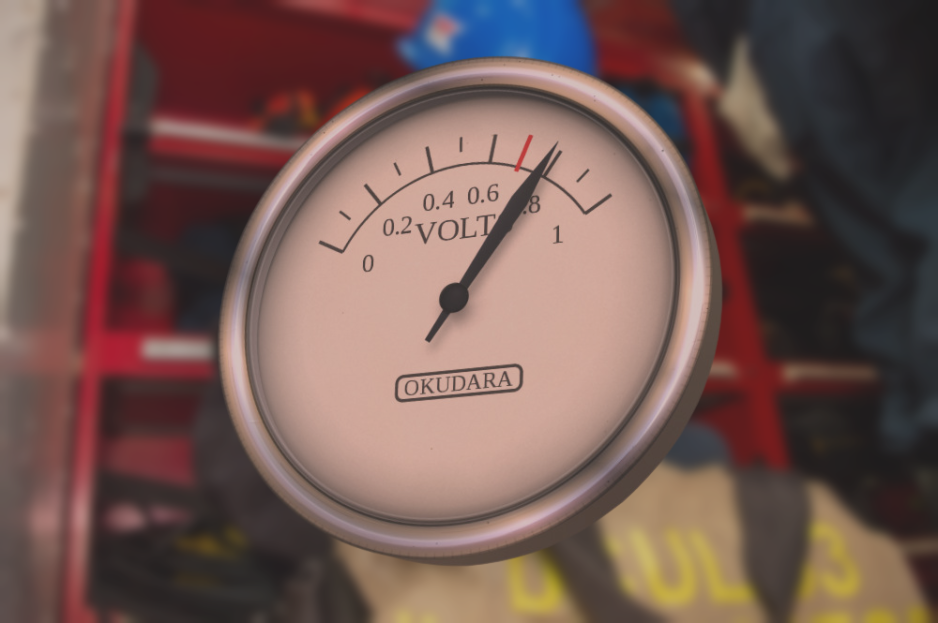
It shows 0.8 V
